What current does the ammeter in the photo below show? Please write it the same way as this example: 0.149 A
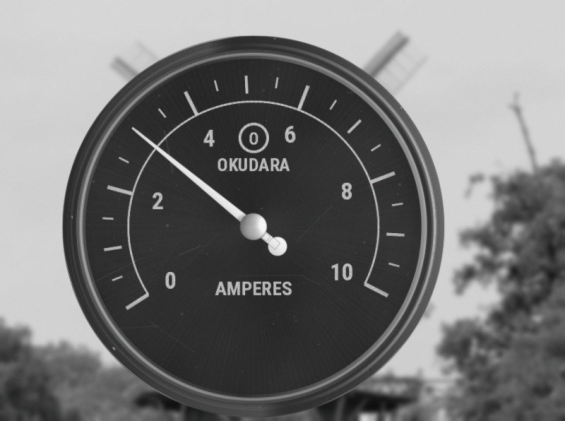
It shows 3 A
